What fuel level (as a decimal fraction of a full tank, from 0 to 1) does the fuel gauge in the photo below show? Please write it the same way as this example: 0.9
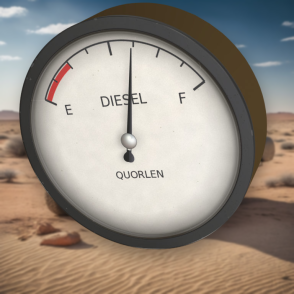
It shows 0.625
